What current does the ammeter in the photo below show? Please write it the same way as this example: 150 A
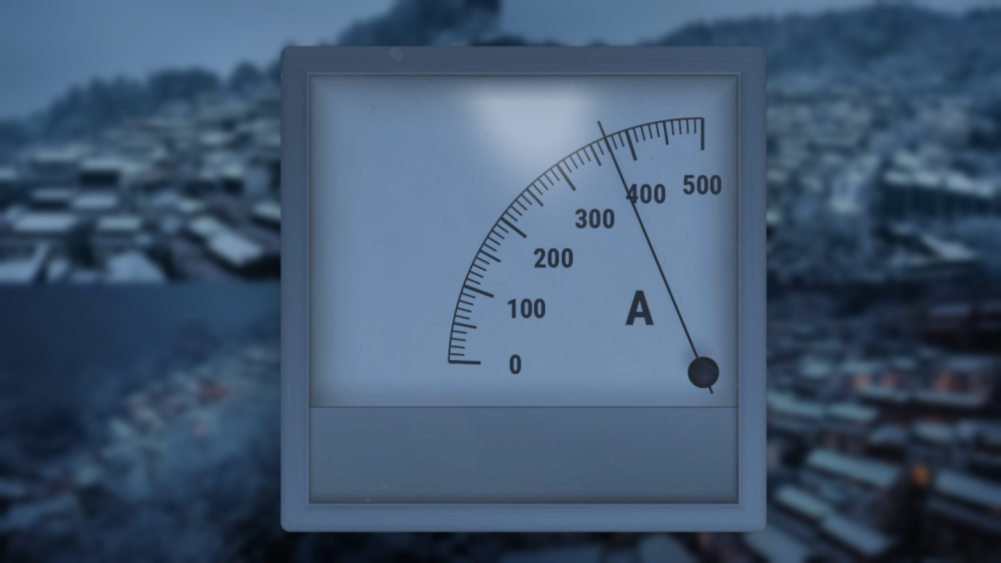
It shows 370 A
